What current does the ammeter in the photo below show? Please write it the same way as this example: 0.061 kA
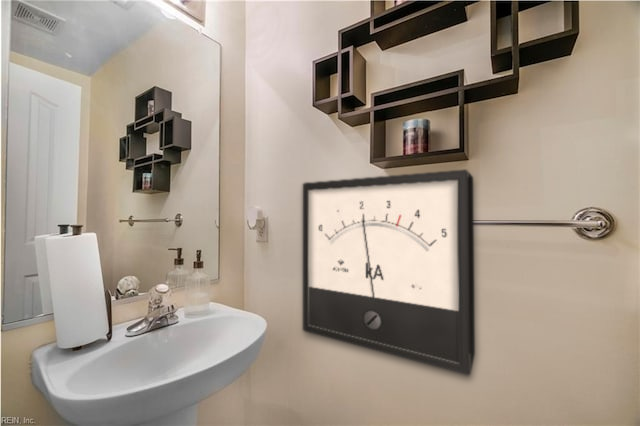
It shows 2 kA
